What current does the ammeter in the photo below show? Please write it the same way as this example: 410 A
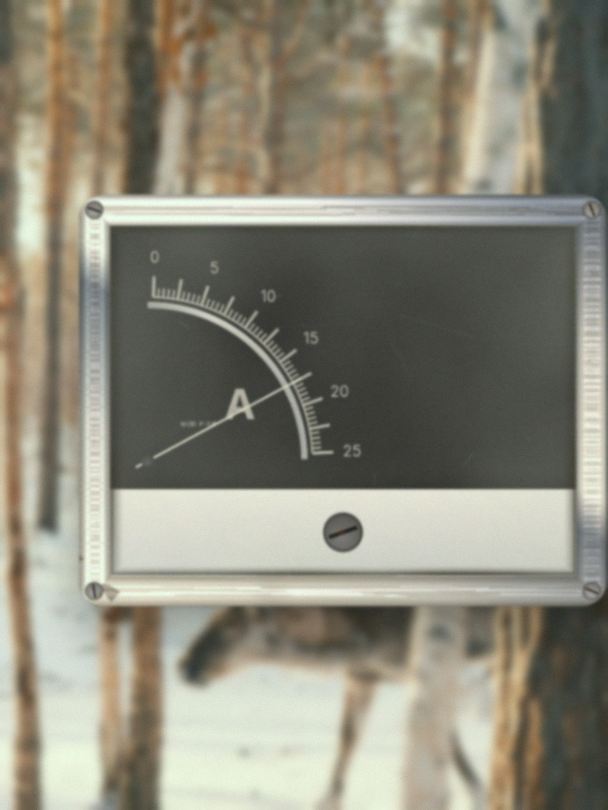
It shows 17.5 A
